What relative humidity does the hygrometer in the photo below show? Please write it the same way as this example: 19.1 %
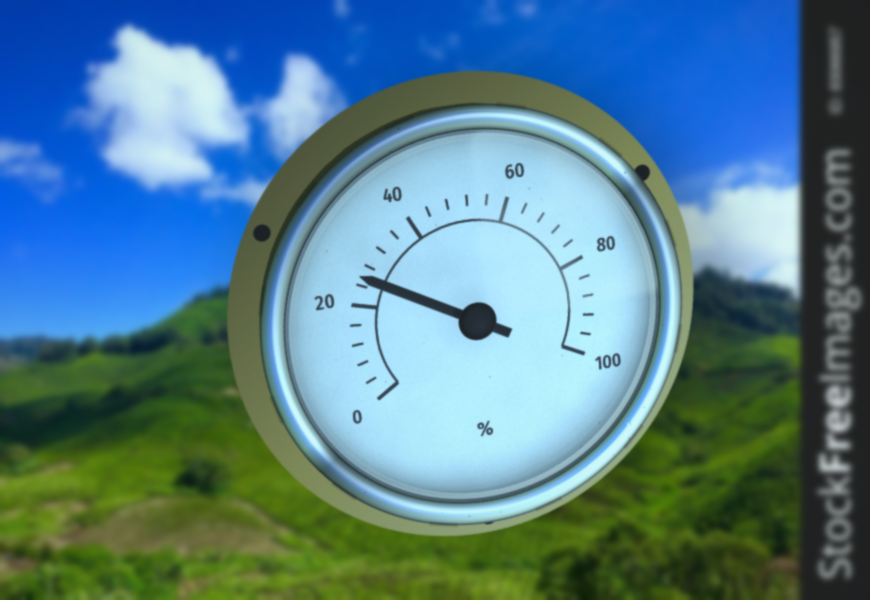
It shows 26 %
